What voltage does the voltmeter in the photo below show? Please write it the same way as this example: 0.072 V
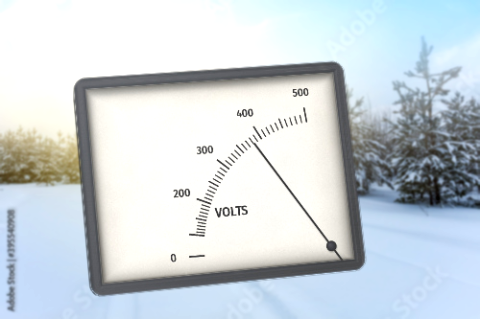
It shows 380 V
